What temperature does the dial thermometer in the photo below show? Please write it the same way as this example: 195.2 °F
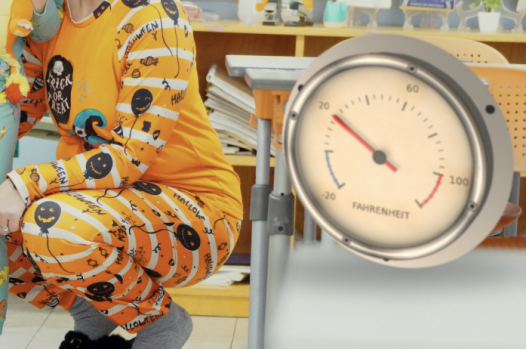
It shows 20 °F
